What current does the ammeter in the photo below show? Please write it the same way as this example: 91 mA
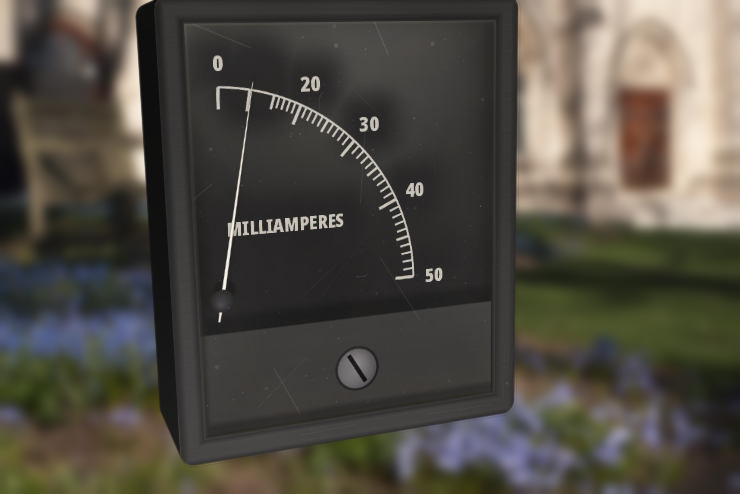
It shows 10 mA
